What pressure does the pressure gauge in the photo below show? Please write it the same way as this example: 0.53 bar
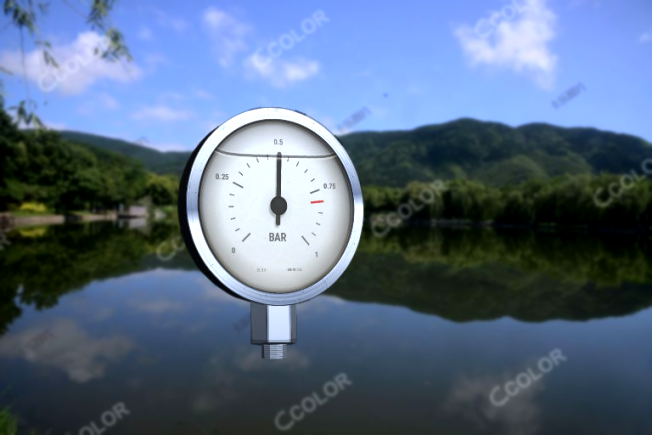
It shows 0.5 bar
